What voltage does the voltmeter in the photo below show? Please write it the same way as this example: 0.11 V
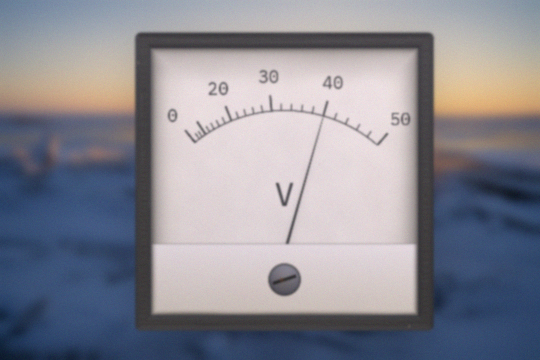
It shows 40 V
